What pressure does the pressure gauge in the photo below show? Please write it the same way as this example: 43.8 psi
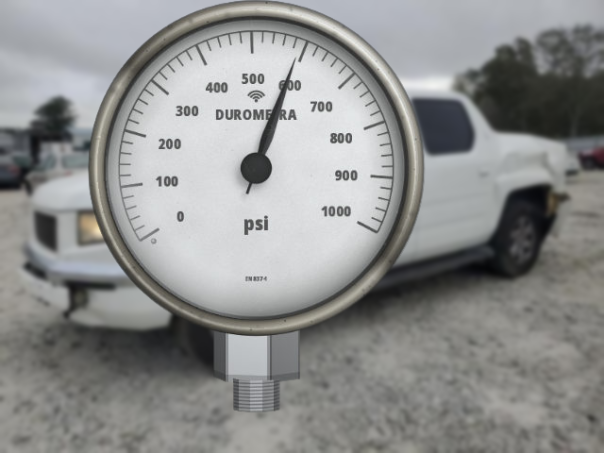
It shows 590 psi
